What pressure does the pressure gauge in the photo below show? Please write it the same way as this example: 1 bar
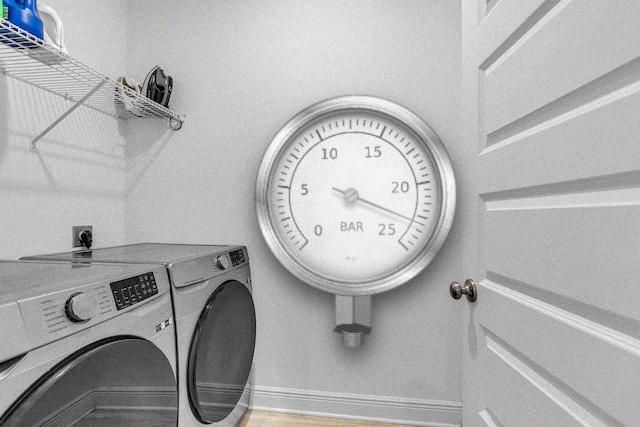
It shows 23 bar
